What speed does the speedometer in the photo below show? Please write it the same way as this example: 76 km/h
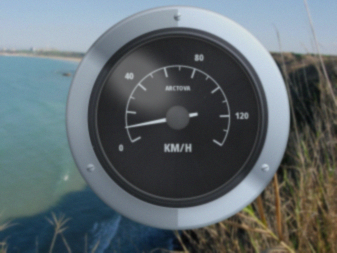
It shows 10 km/h
